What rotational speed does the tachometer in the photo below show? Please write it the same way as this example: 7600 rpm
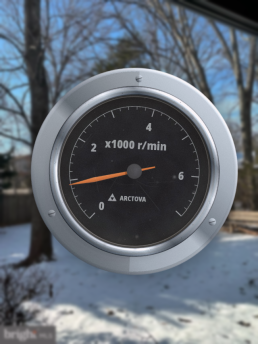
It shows 900 rpm
